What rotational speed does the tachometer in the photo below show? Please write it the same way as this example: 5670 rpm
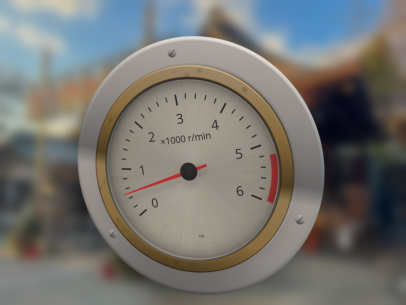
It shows 500 rpm
